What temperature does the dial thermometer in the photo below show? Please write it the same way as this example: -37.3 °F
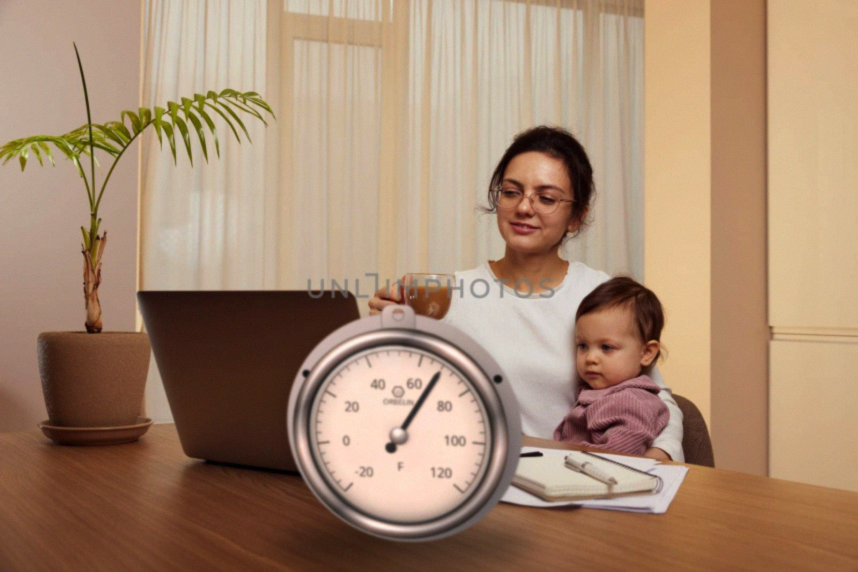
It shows 68 °F
